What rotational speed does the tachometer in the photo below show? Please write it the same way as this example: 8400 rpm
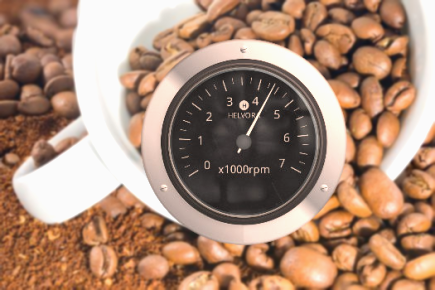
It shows 4375 rpm
